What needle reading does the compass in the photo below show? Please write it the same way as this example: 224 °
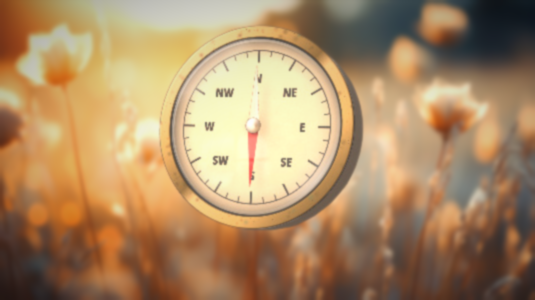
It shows 180 °
